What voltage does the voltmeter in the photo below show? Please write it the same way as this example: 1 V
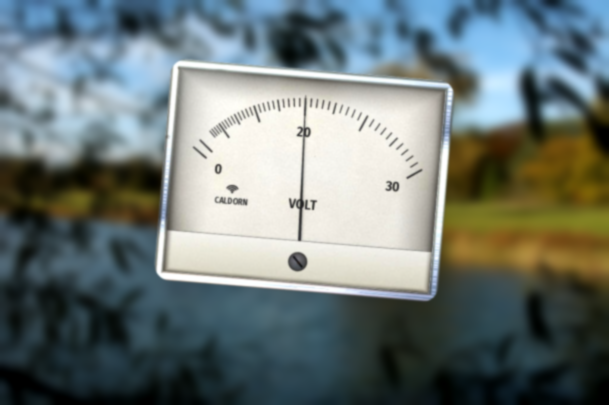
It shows 20 V
